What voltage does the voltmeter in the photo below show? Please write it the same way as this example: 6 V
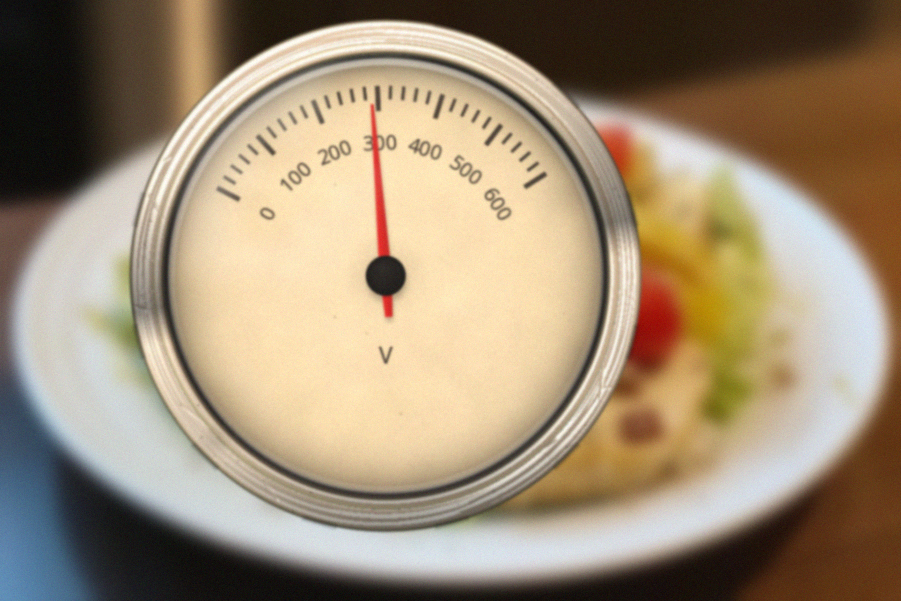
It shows 290 V
